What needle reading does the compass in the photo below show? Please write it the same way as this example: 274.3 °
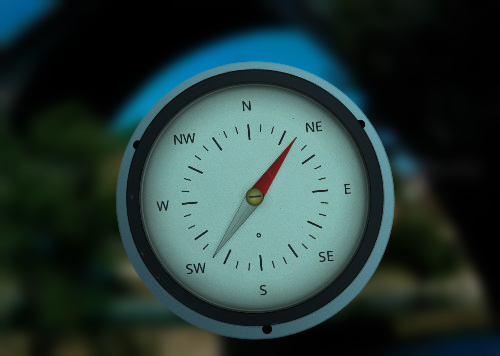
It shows 40 °
